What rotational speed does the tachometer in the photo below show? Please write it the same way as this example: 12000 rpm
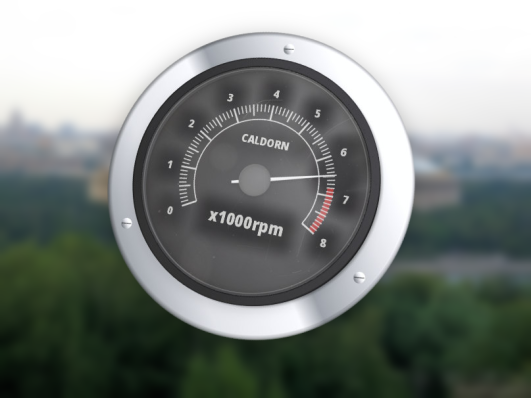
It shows 6500 rpm
